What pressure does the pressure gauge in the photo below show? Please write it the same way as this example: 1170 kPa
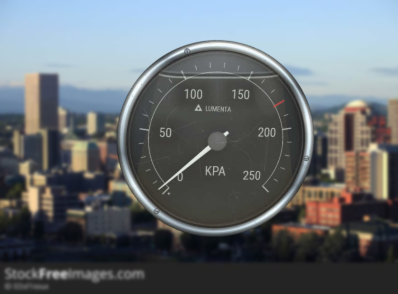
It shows 5 kPa
